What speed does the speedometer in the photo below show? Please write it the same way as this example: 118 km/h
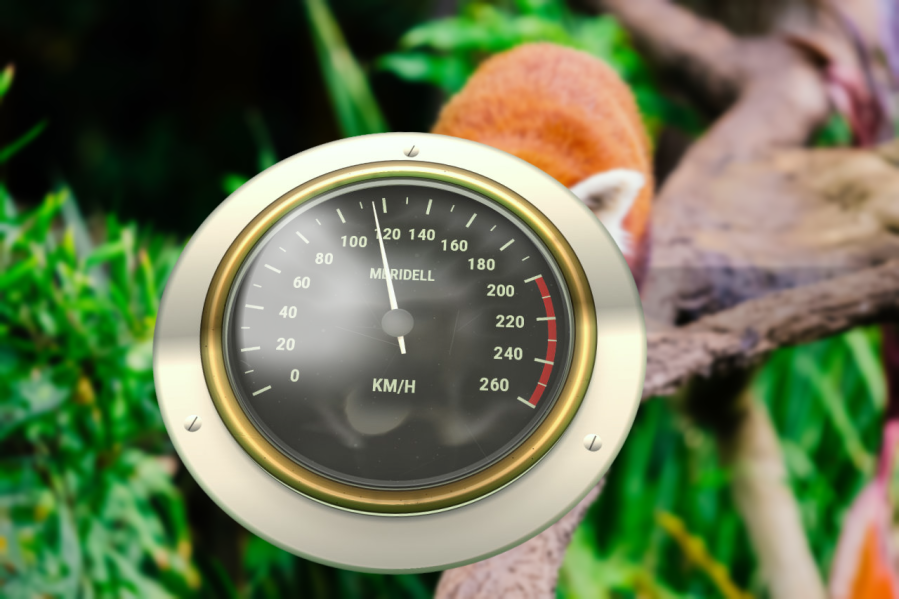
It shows 115 km/h
